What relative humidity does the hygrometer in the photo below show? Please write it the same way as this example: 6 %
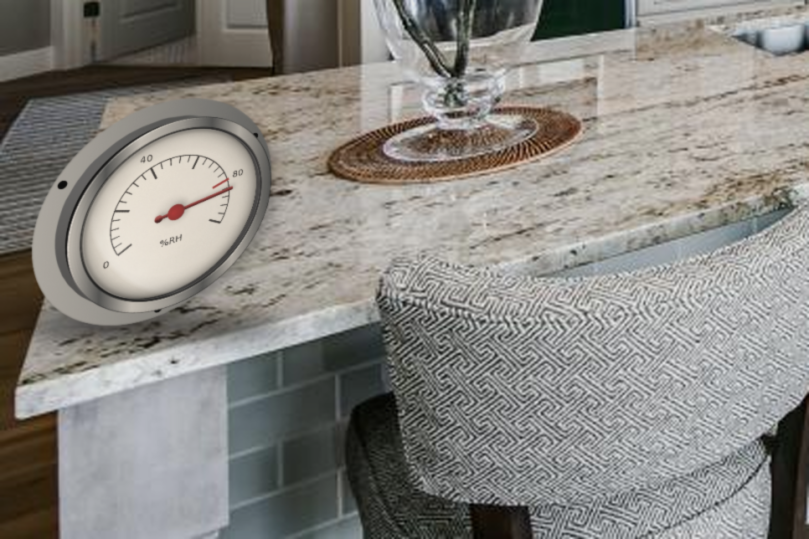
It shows 84 %
